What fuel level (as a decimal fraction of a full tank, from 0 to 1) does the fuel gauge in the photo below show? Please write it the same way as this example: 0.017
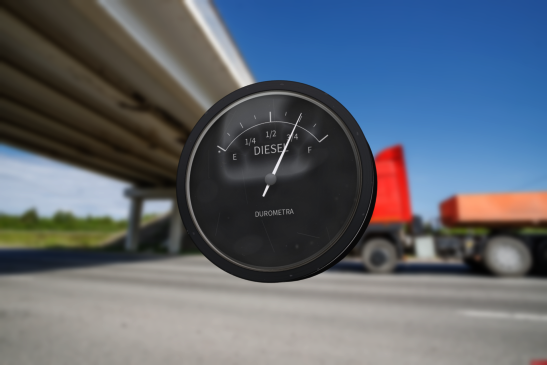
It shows 0.75
